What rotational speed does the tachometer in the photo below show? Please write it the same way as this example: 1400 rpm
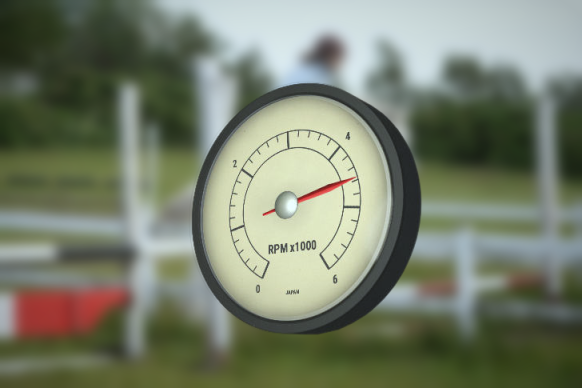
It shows 4600 rpm
